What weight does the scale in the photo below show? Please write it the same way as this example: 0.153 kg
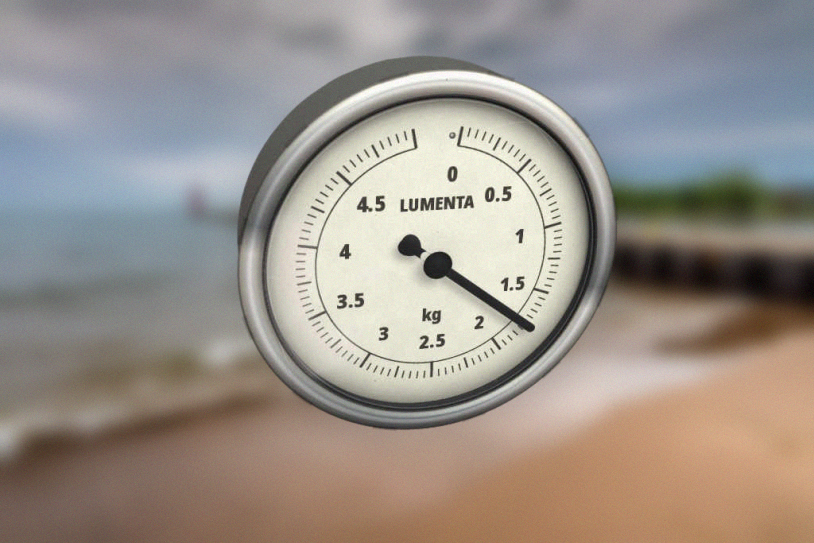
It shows 1.75 kg
